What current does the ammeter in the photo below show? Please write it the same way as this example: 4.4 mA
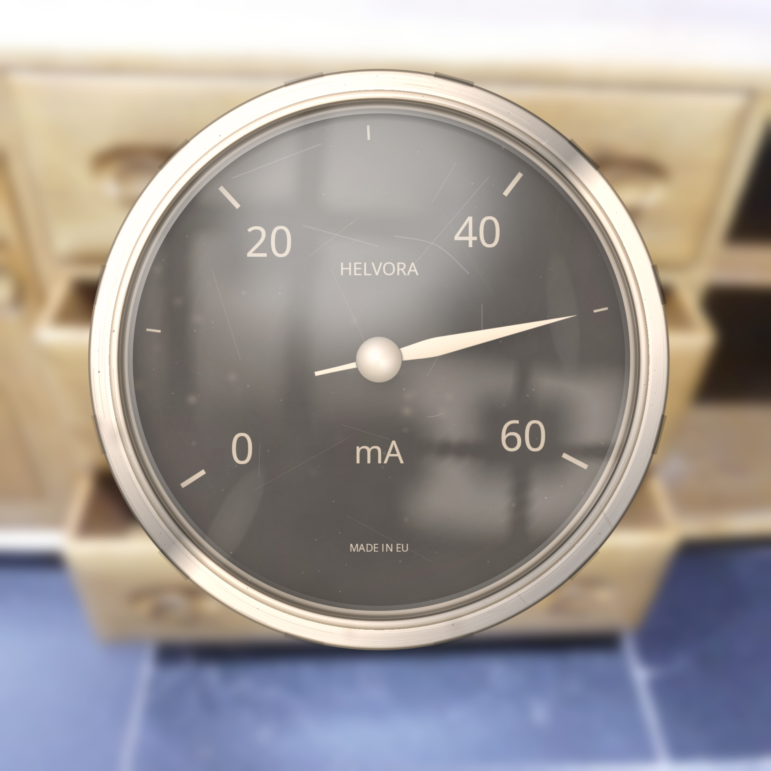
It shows 50 mA
